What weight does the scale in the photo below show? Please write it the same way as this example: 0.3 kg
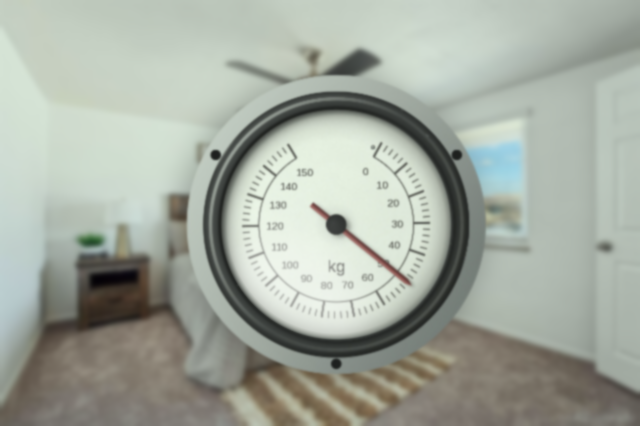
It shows 50 kg
